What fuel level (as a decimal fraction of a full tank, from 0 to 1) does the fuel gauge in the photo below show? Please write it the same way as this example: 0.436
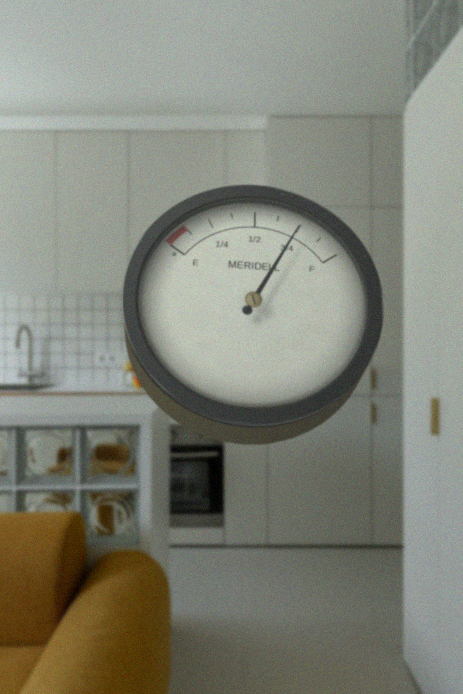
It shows 0.75
